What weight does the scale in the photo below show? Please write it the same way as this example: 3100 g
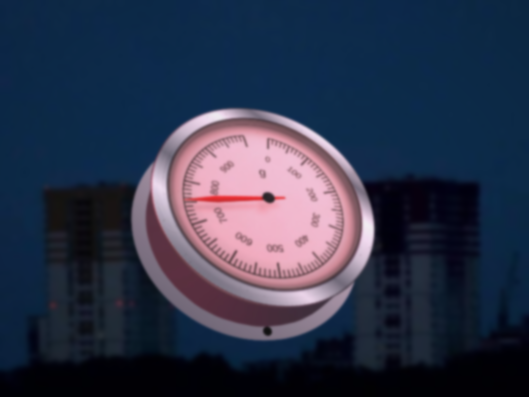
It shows 750 g
